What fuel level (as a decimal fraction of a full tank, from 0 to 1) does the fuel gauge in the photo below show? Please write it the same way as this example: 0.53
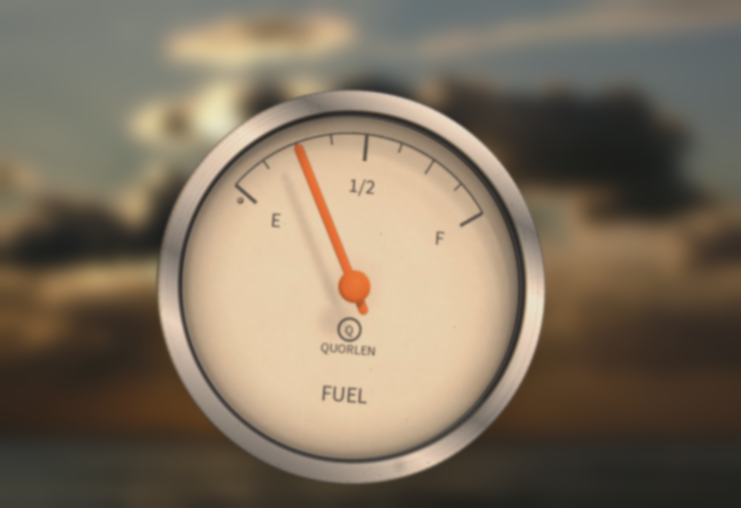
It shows 0.25
